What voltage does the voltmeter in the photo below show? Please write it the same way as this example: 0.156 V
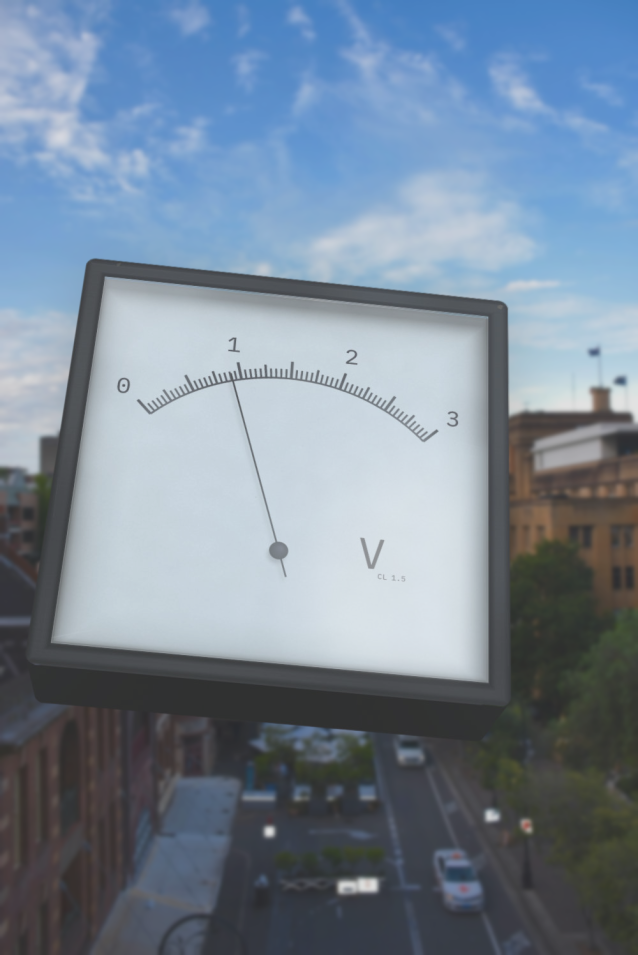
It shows 0.9 V
